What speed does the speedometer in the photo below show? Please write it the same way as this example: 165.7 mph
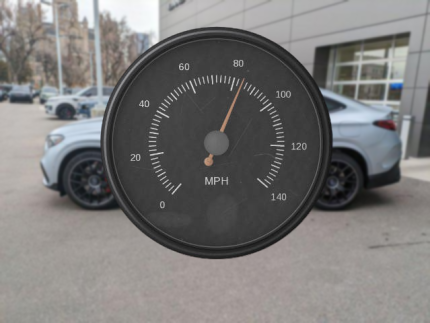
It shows 84 mph
